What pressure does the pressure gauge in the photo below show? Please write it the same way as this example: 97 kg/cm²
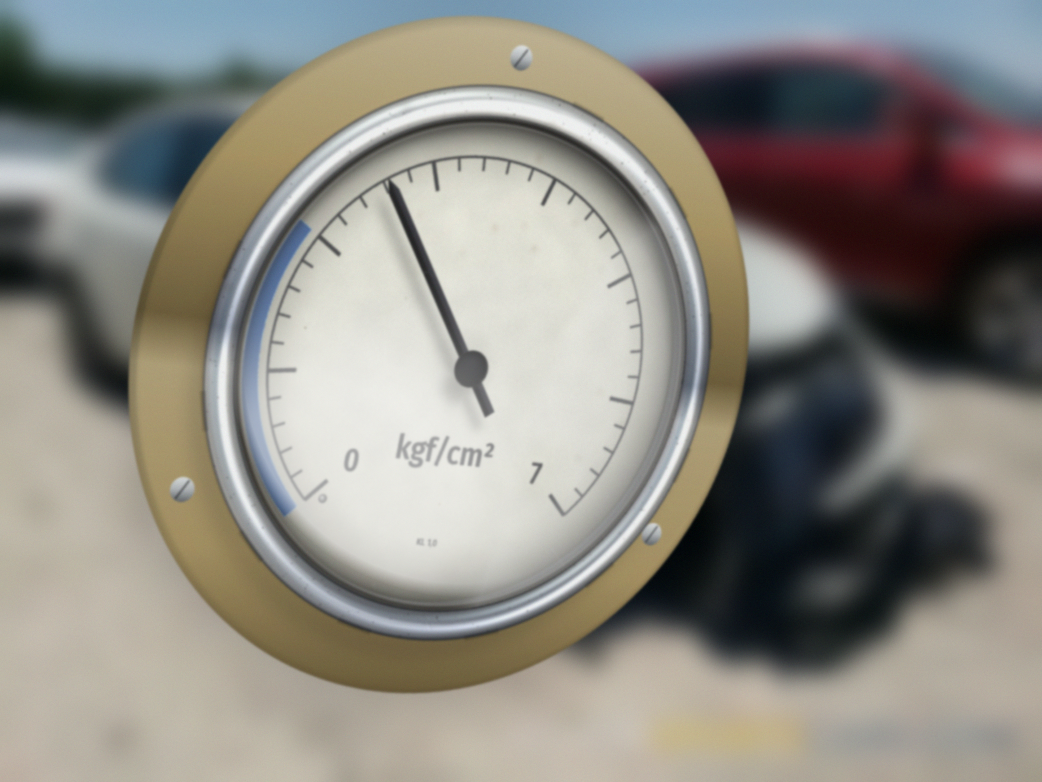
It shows 2.6 kg/cm²
